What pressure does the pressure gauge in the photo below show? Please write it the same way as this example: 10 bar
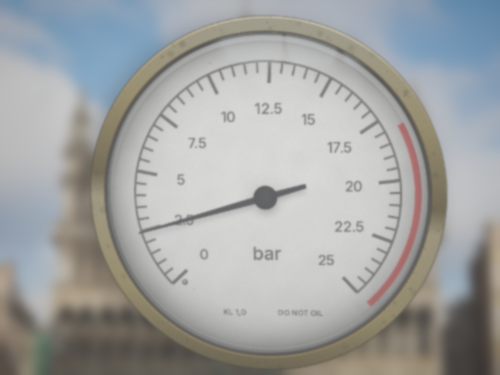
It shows 2.5 bar
